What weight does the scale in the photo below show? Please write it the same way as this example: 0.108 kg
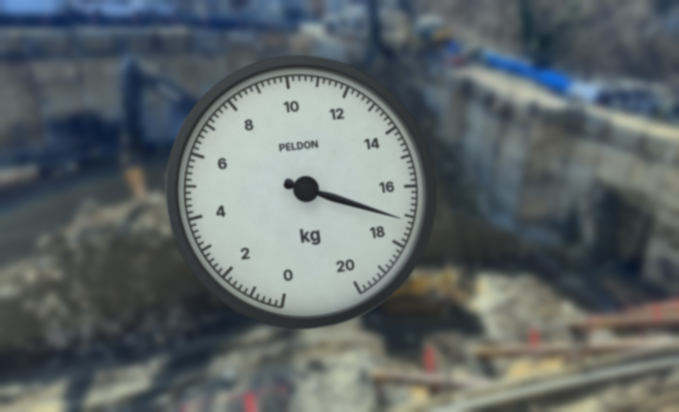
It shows 17.2 kg
